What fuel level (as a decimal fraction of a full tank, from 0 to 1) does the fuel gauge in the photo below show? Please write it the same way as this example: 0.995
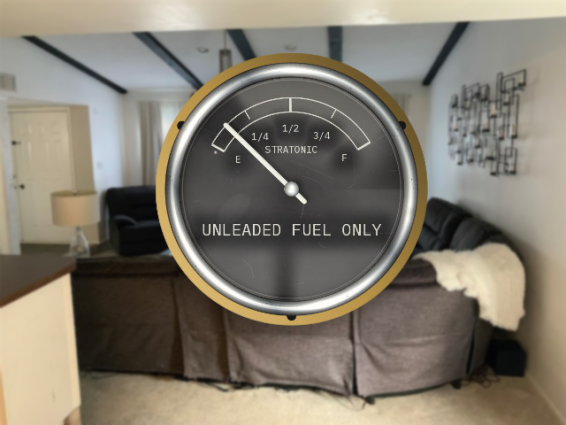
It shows 0.125
